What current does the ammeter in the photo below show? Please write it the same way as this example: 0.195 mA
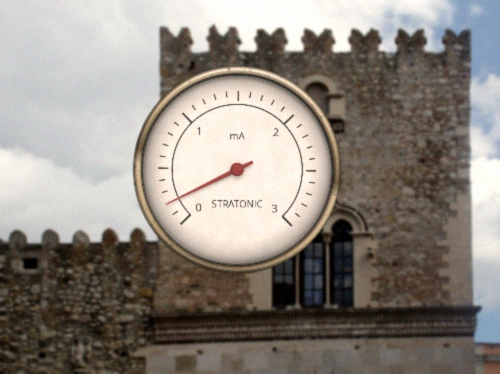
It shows 0.2 mA
